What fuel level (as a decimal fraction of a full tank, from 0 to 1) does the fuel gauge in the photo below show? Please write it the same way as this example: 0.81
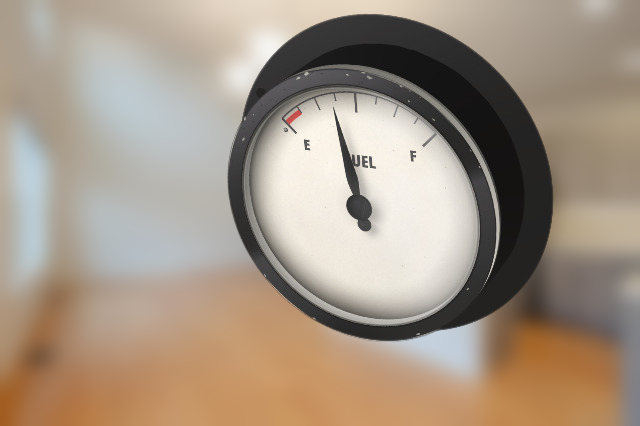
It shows 0.375
